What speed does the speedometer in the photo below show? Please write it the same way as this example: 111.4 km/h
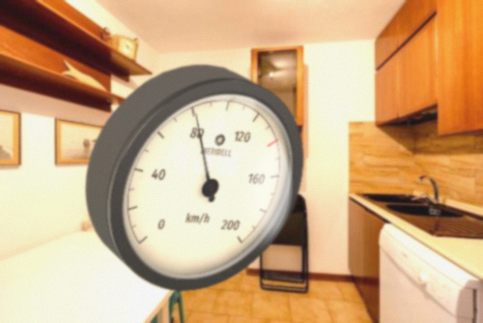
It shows 80 km/h
